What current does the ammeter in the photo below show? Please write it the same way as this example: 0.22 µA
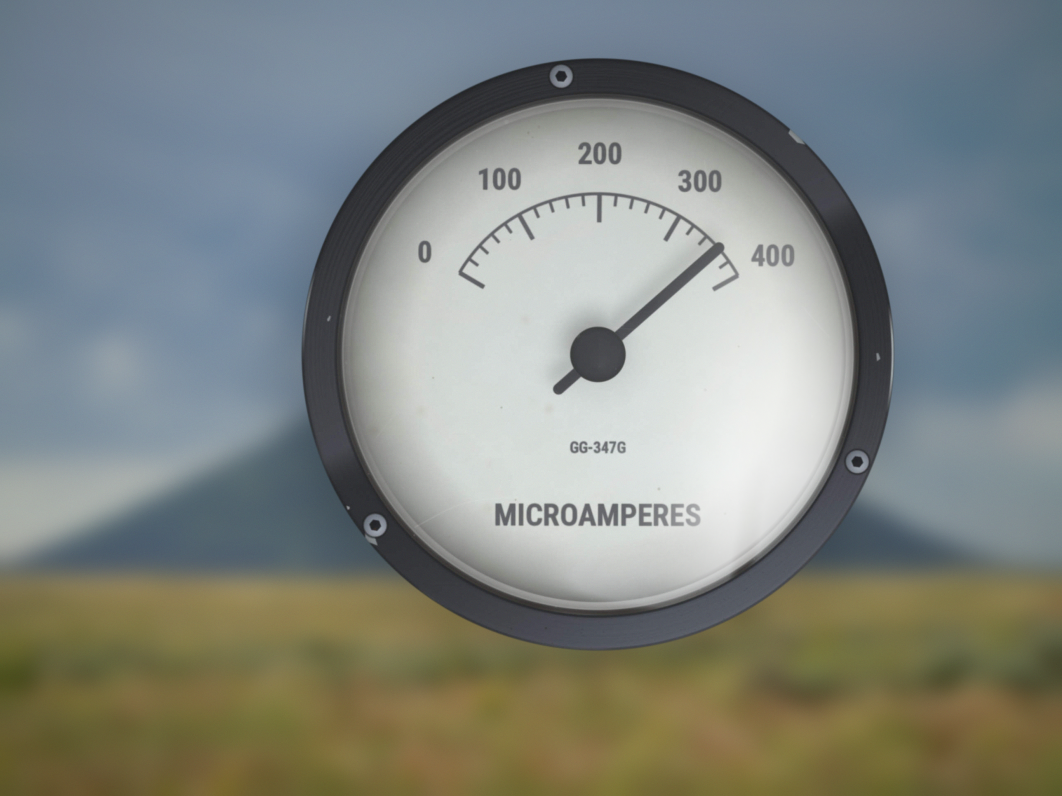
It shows 360 µA
